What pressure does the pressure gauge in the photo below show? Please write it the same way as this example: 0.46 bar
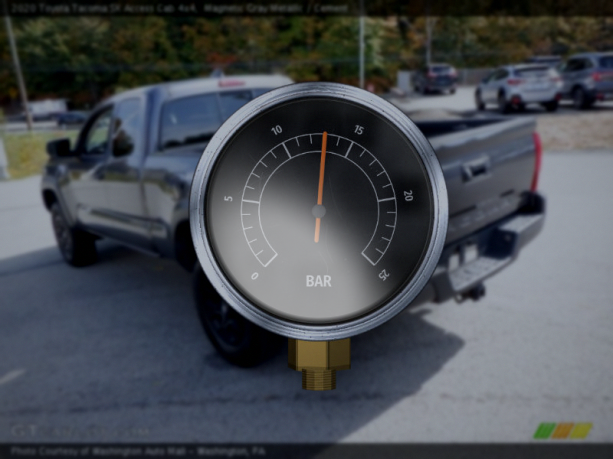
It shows 13 bar
